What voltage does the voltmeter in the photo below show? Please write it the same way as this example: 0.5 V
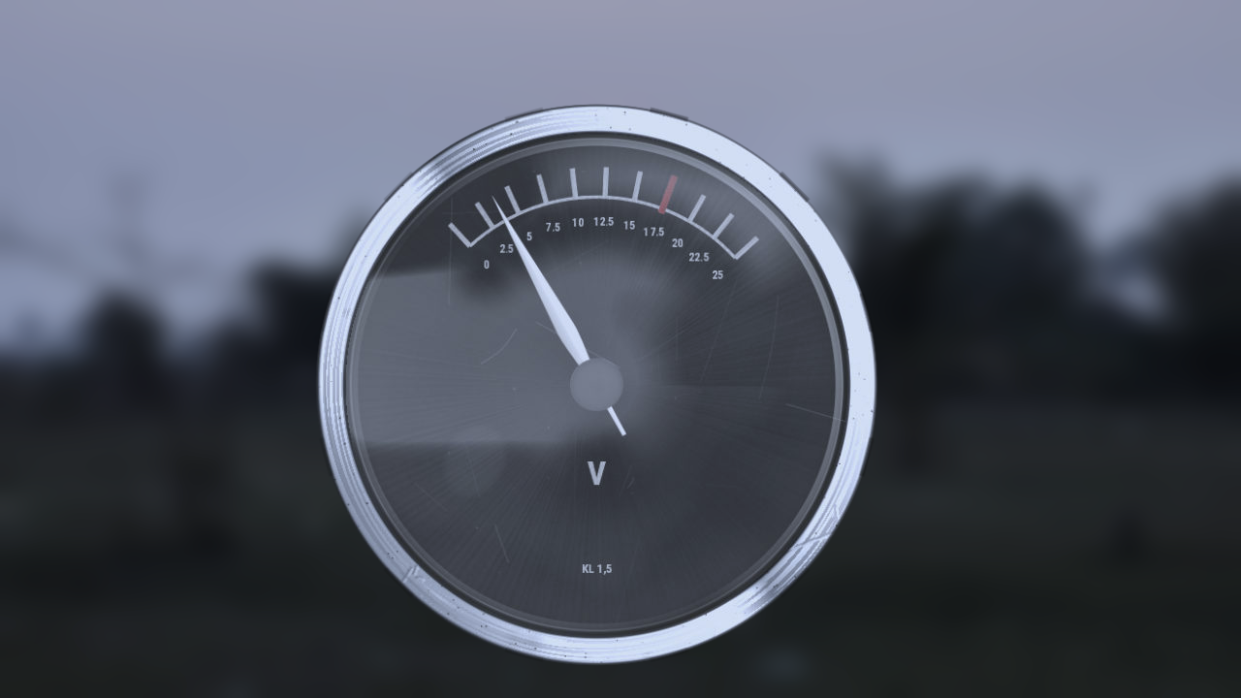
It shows 3.75 V
